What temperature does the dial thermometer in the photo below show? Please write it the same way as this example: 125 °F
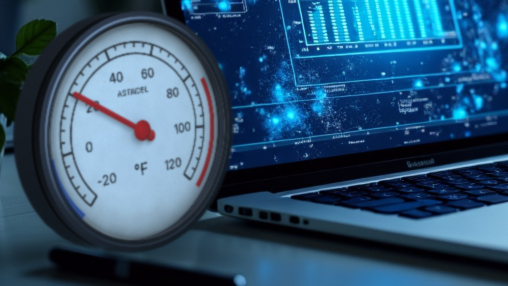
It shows 20 °F
